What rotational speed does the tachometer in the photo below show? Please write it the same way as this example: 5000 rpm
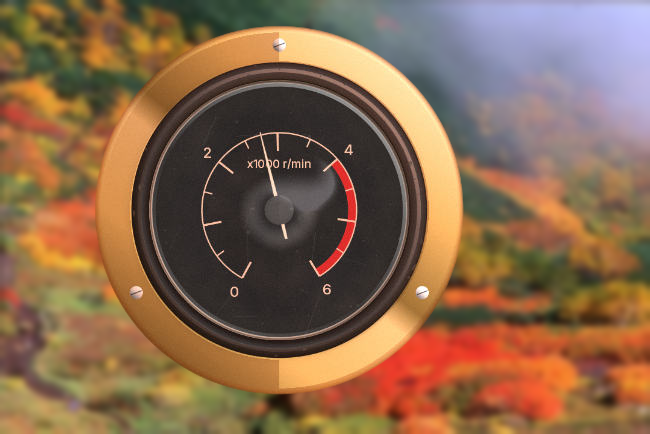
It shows 2750 rpm
